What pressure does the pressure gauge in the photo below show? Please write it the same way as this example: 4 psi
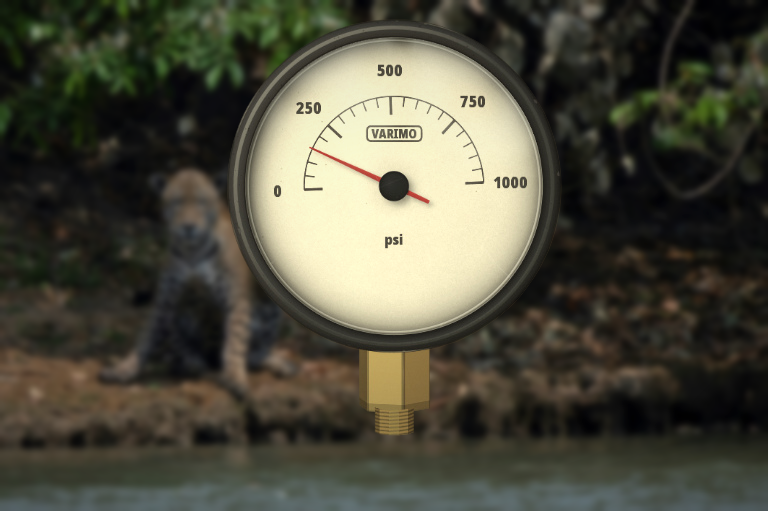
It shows 150 psi
